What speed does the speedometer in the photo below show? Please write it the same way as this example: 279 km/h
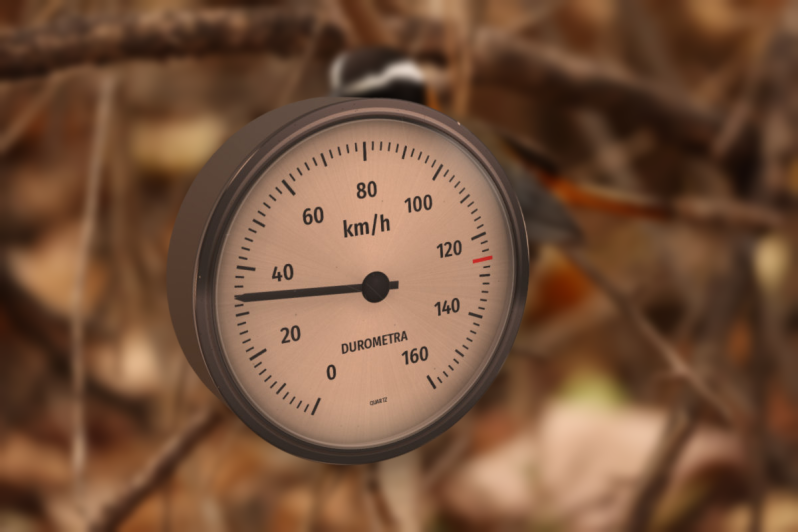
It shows 34 km/h
